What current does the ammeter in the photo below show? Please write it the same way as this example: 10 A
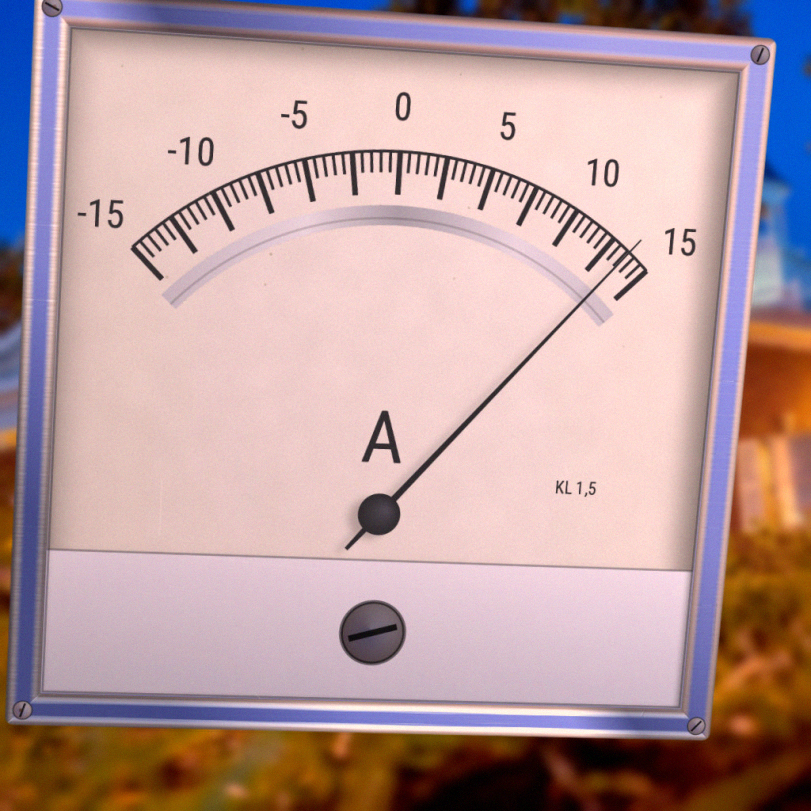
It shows 13.5 A
